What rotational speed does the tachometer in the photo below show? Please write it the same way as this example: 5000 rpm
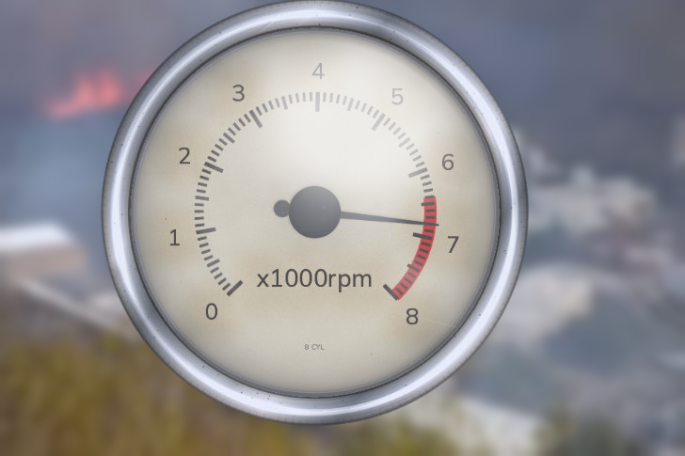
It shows 6800 rpm
